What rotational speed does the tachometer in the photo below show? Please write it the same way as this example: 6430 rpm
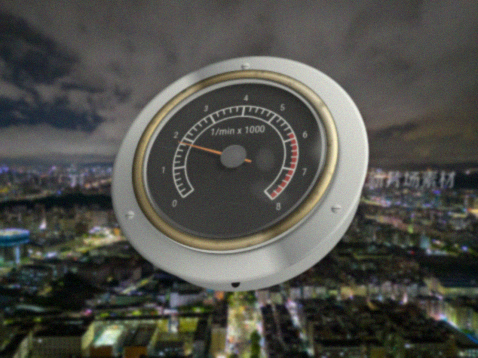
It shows 1800 rpm
